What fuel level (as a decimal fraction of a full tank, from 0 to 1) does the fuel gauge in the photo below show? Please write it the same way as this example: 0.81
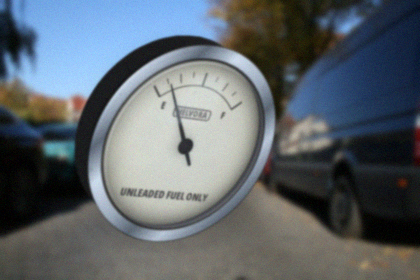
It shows 0.125
